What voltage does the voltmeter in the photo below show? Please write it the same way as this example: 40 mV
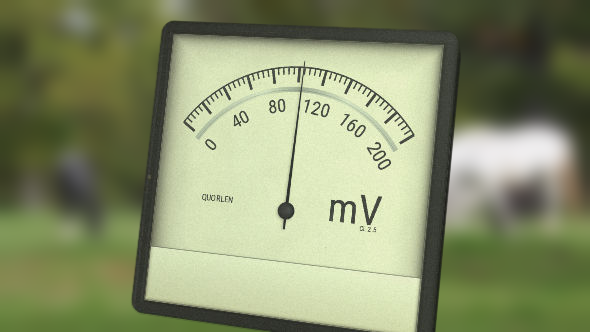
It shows 104 mV
